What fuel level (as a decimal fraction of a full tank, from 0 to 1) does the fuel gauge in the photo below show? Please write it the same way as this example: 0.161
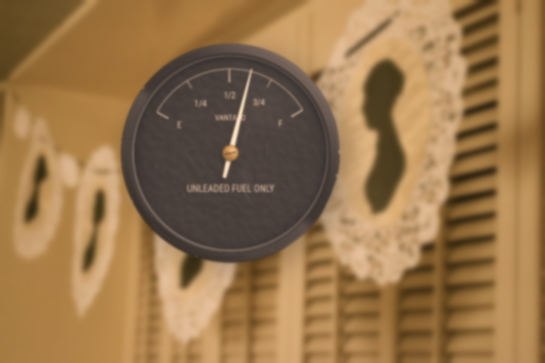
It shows 0.625
